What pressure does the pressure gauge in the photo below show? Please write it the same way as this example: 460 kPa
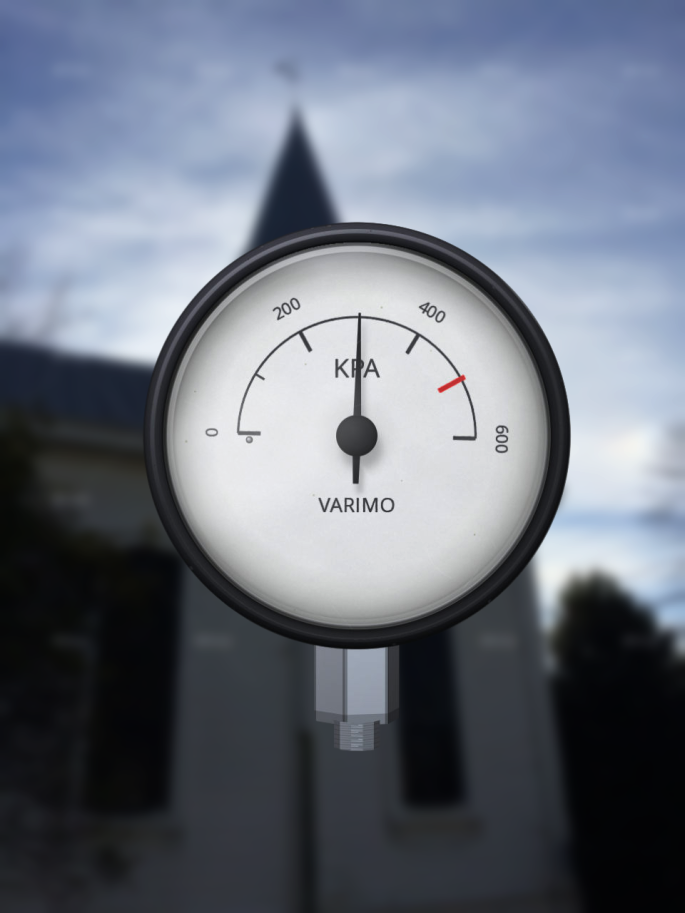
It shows 300 kPa
